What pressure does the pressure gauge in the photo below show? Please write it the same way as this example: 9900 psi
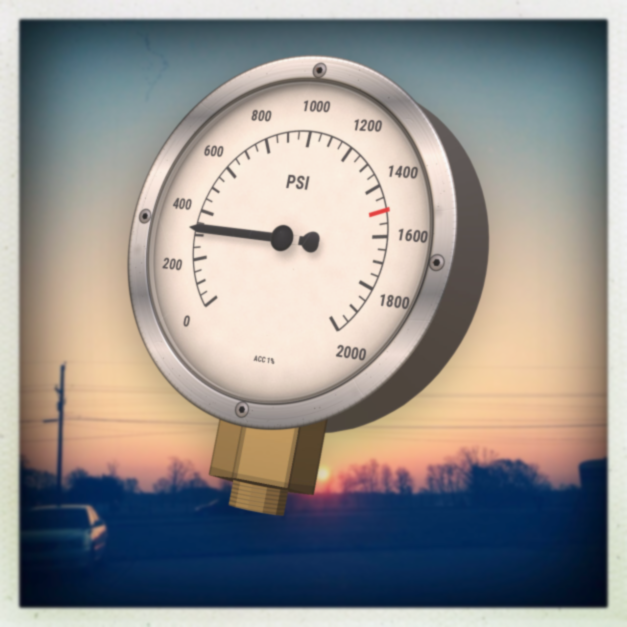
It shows 325 psi
